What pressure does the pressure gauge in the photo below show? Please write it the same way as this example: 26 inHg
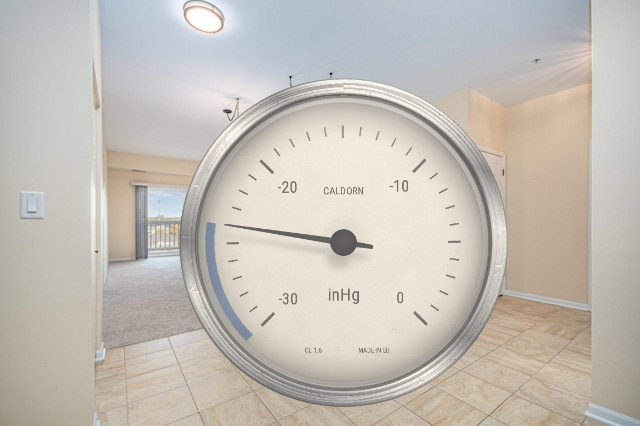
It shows -24 inHg
